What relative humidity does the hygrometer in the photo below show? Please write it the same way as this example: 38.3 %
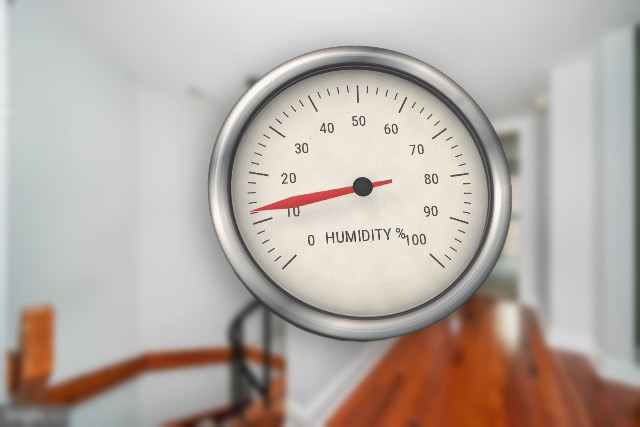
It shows 12 %
